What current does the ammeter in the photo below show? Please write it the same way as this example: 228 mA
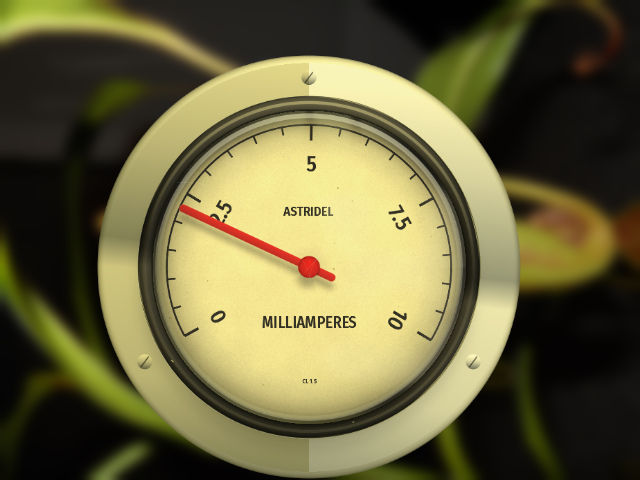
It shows 2.25 mA
